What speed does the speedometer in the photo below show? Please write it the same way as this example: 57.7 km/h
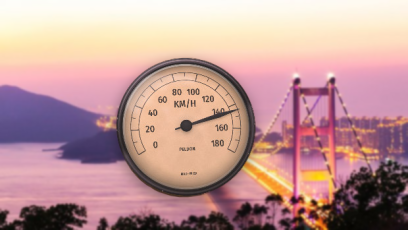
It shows 145 km/h
